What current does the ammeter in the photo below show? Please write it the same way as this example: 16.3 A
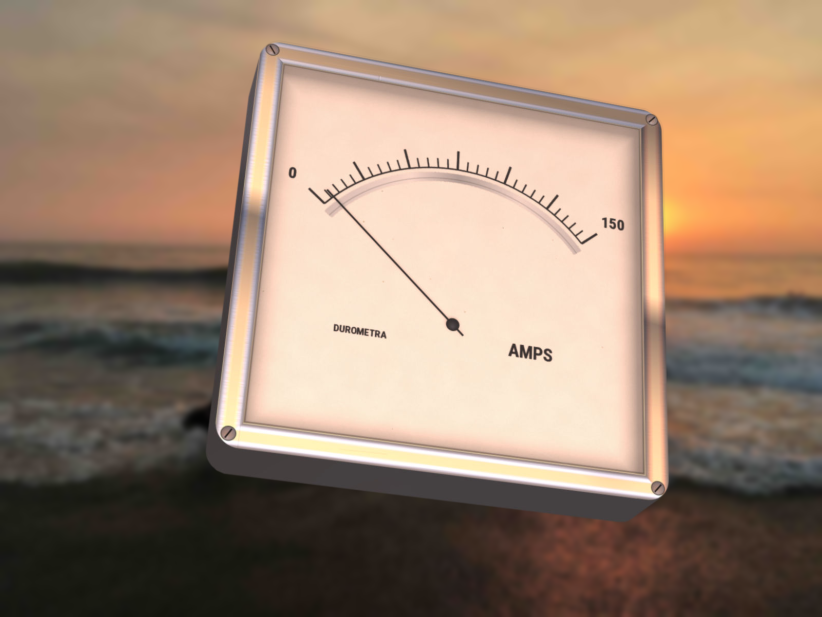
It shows 5 A
